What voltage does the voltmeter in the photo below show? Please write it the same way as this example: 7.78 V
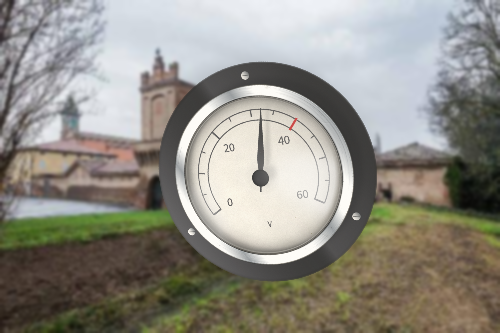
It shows 32.5 V
